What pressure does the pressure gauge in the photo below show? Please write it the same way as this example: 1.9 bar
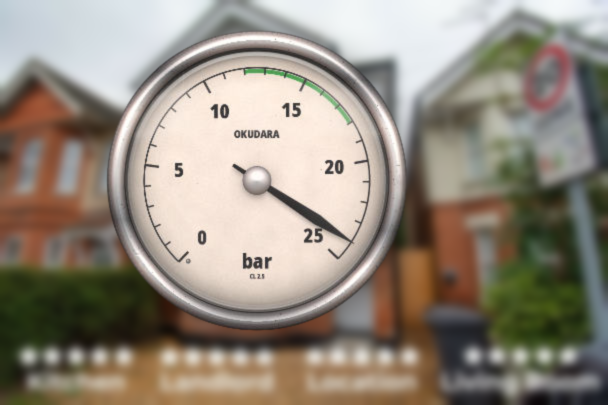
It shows 24 bar
